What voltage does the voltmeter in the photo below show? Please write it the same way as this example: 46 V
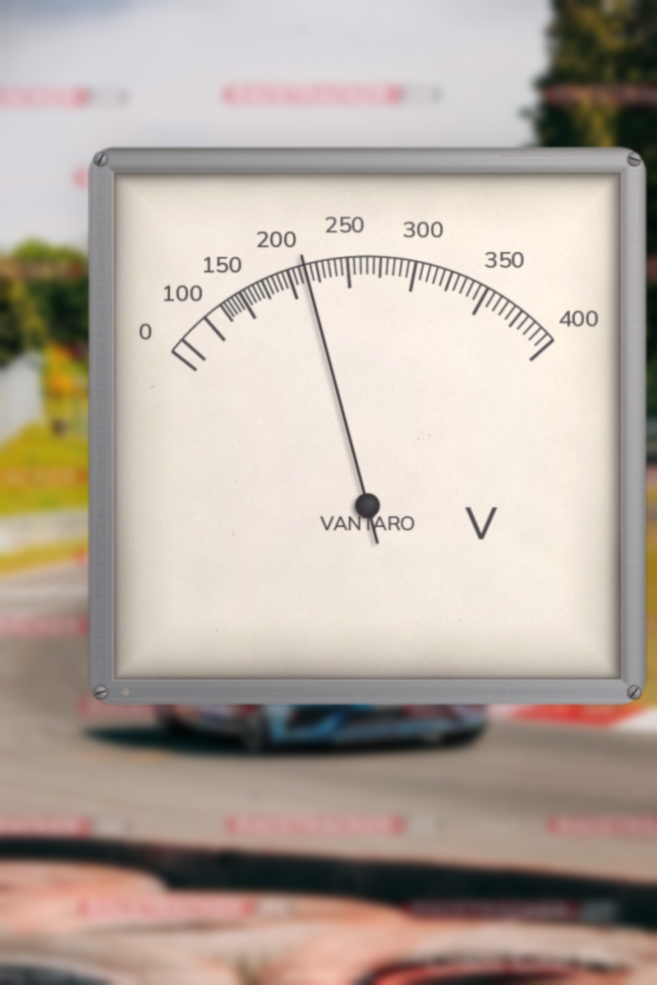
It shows 215 V
